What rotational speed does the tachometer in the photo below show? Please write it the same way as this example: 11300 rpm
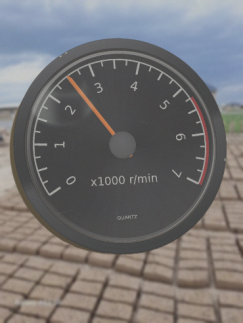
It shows 2500 rpm
